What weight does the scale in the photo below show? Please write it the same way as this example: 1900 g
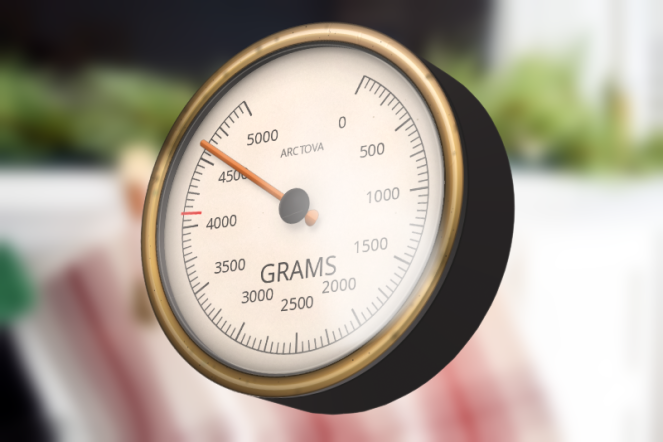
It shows 4600 g
